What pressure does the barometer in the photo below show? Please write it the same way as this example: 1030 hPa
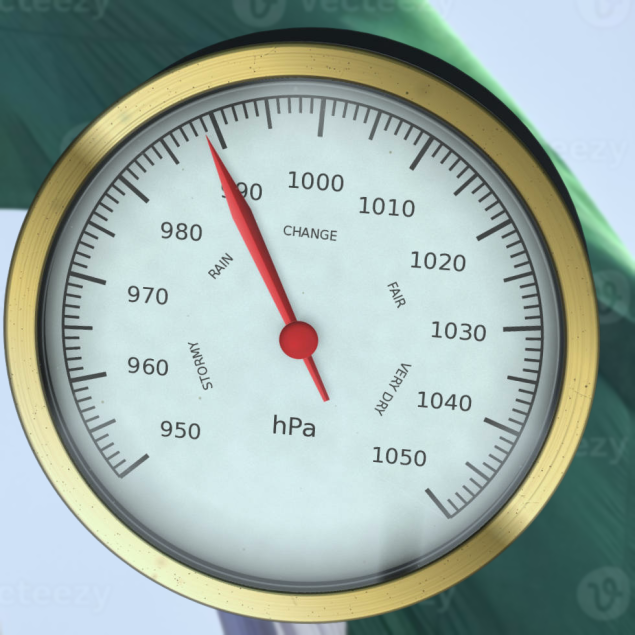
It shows 989 hPa
